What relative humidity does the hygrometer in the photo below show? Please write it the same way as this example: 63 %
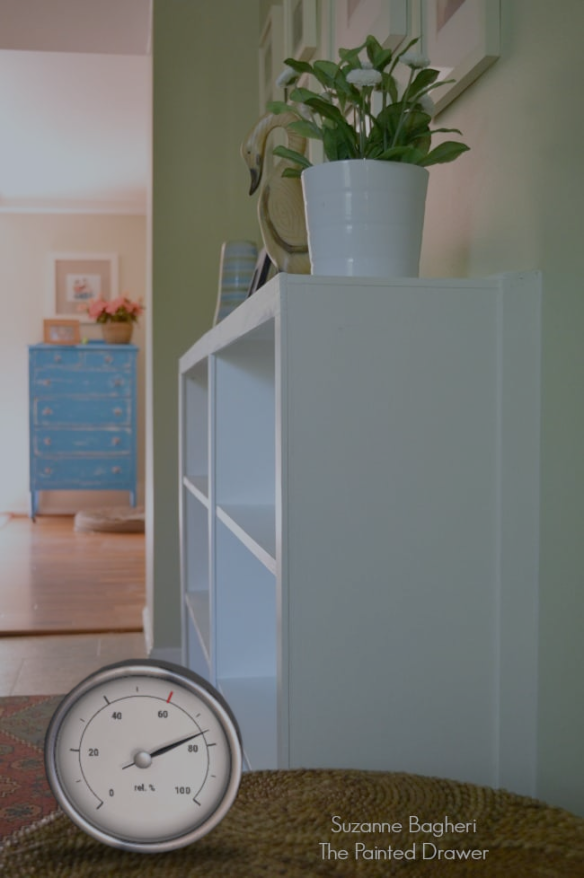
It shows 75 %
